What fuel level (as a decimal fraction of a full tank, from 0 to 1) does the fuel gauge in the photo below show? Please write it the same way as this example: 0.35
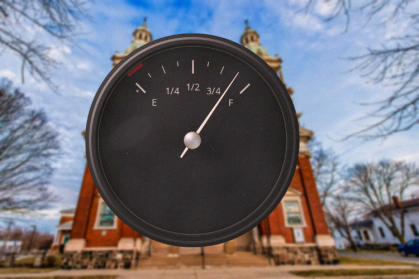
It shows 0.875
